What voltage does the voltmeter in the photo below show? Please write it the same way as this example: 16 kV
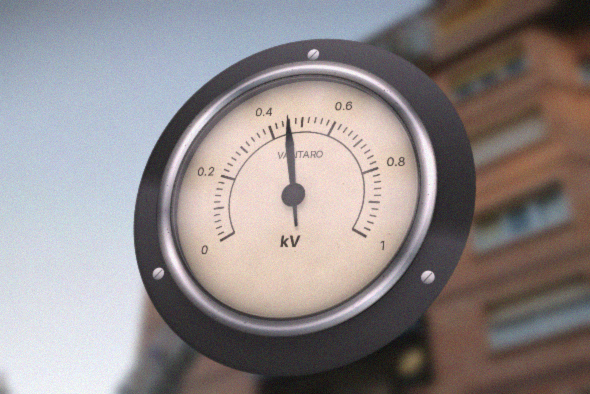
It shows 0.46 kV
